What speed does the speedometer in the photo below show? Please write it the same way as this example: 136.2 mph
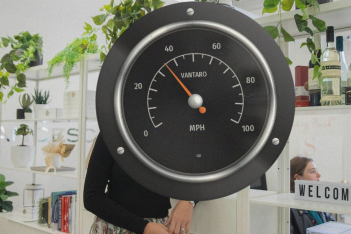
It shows 35 mph
